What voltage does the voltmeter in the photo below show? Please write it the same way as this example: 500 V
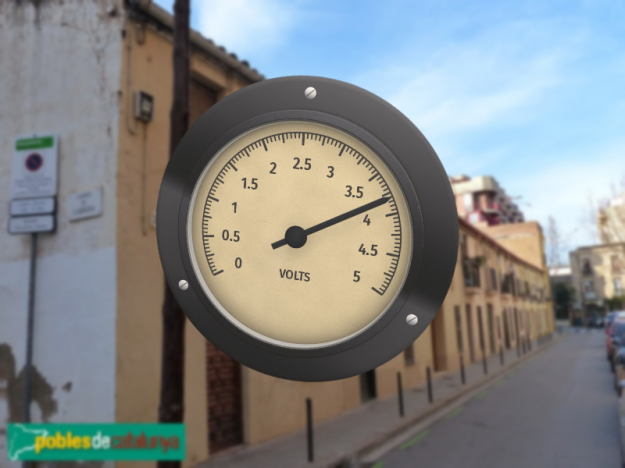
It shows 3.8 V
